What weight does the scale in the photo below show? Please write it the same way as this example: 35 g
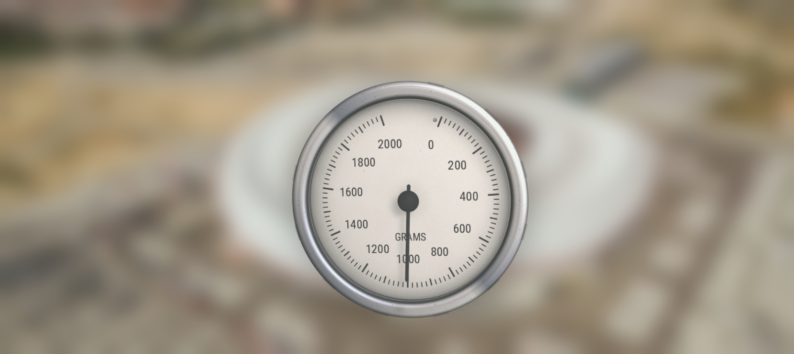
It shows 1000 g
